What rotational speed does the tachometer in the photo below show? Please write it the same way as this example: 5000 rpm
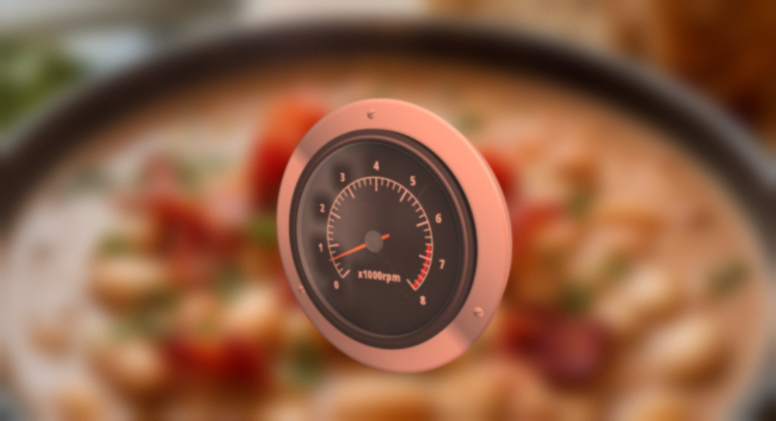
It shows 600 rpm
